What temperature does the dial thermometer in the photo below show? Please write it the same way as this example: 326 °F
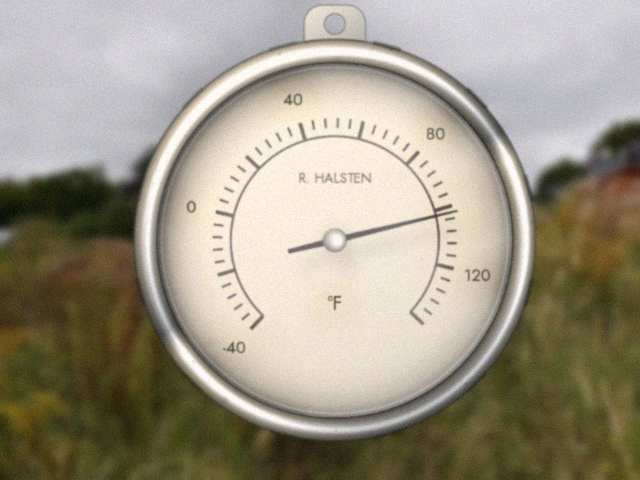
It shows 102 °F
